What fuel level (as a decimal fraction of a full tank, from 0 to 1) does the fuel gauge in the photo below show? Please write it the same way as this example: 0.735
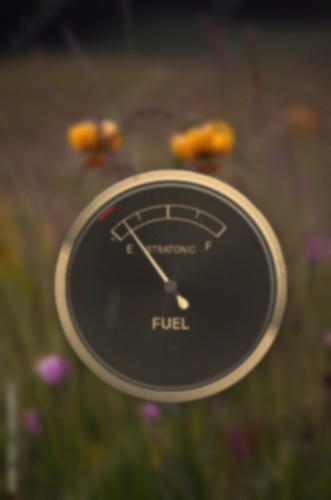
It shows 0.125
